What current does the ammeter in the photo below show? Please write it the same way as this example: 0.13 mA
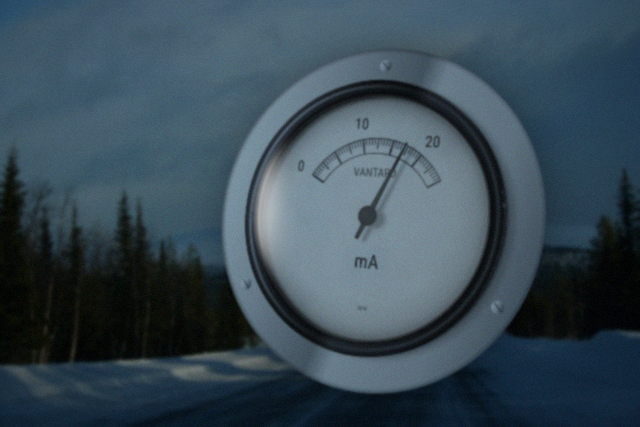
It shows 17.5 mA
